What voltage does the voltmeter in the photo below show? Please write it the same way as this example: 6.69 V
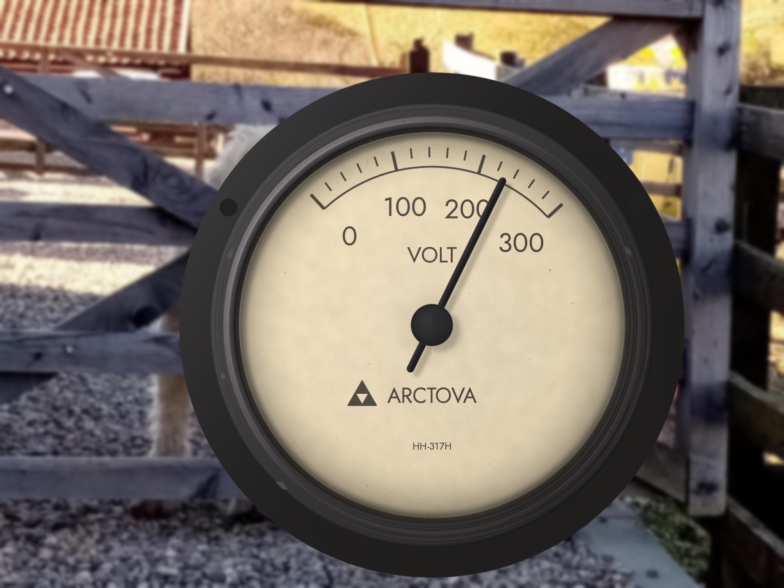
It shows 230 V
